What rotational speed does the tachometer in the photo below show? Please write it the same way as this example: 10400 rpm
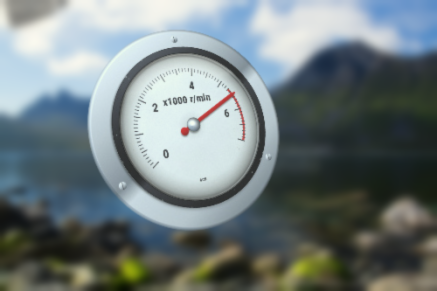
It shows 5500 rpm
